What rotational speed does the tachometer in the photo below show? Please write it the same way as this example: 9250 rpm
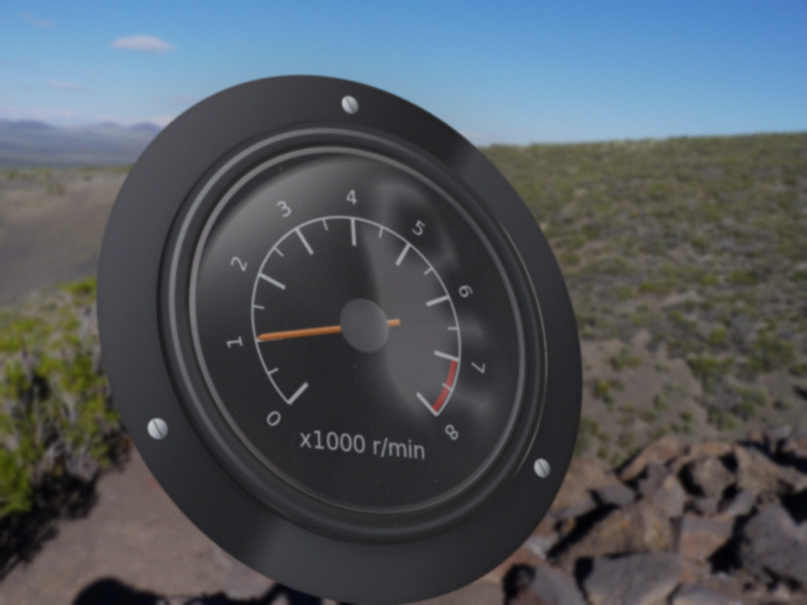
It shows 1000 rpm
